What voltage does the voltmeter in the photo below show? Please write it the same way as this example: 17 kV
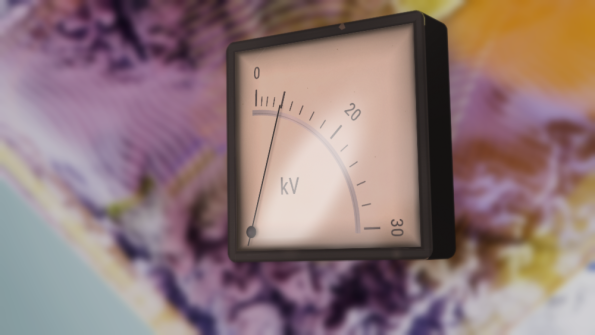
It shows 10 kV
